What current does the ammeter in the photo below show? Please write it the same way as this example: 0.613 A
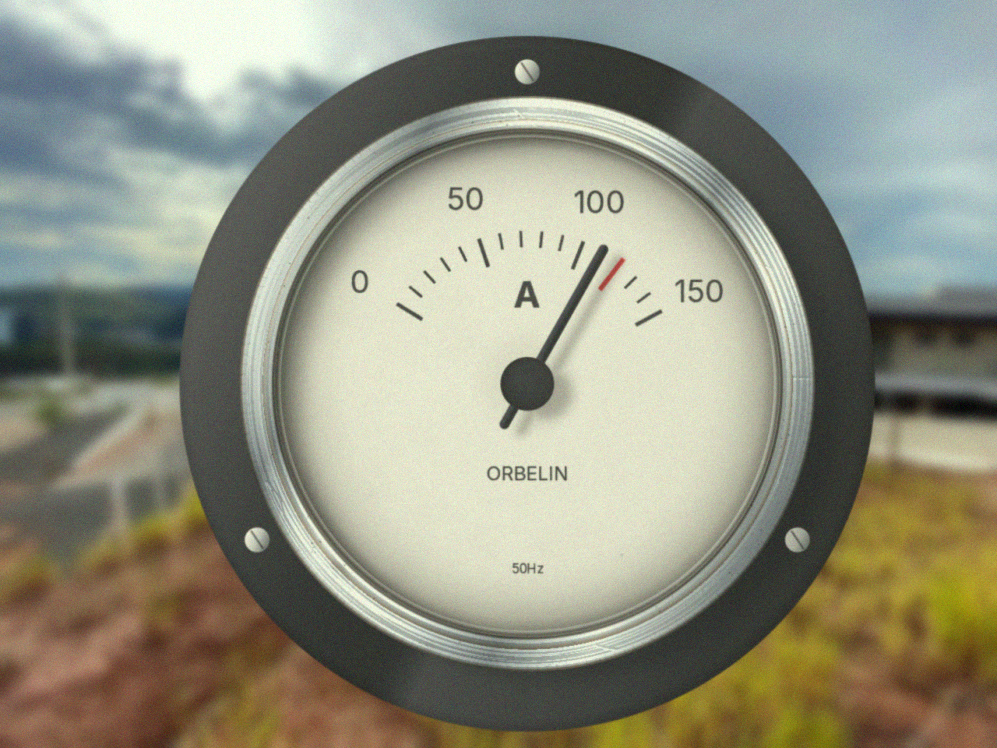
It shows 110 A
